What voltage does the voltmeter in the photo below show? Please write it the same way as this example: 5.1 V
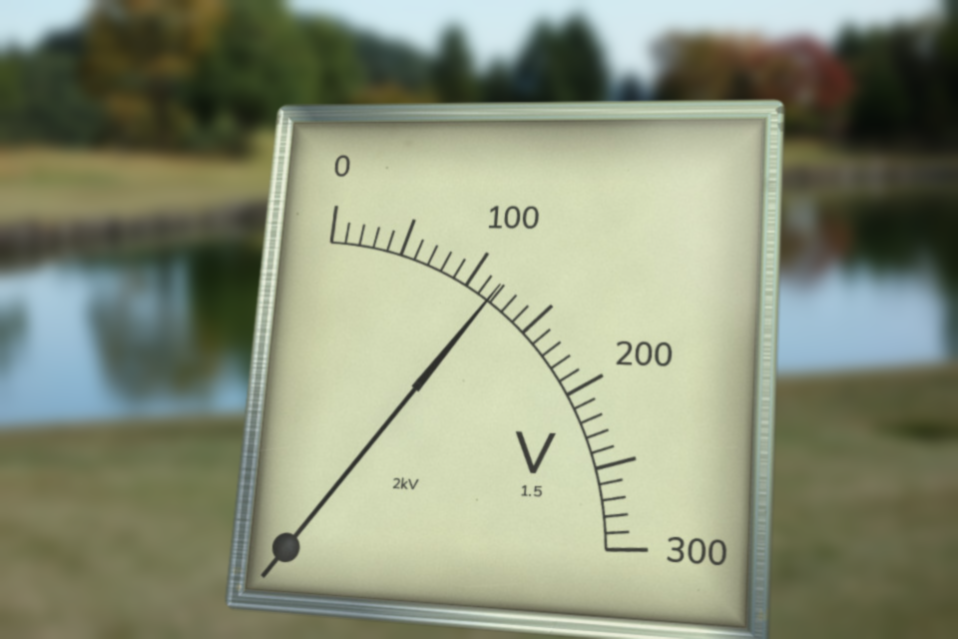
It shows 120 V
